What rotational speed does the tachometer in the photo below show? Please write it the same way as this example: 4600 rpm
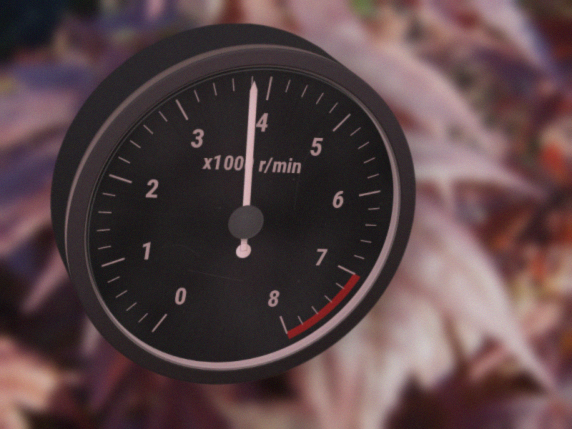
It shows 3800 rpm
